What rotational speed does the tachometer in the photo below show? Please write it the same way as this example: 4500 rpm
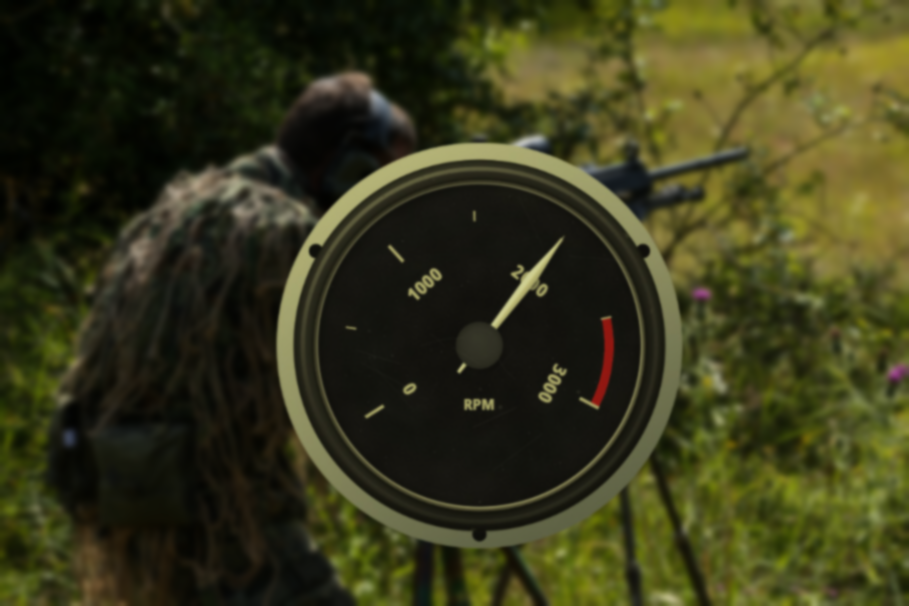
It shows 2000 rpm
